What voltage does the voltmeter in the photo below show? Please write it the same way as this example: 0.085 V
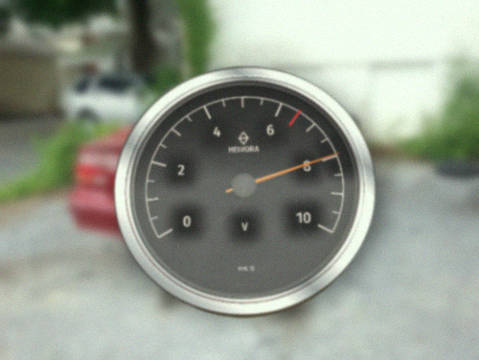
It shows 8 V
